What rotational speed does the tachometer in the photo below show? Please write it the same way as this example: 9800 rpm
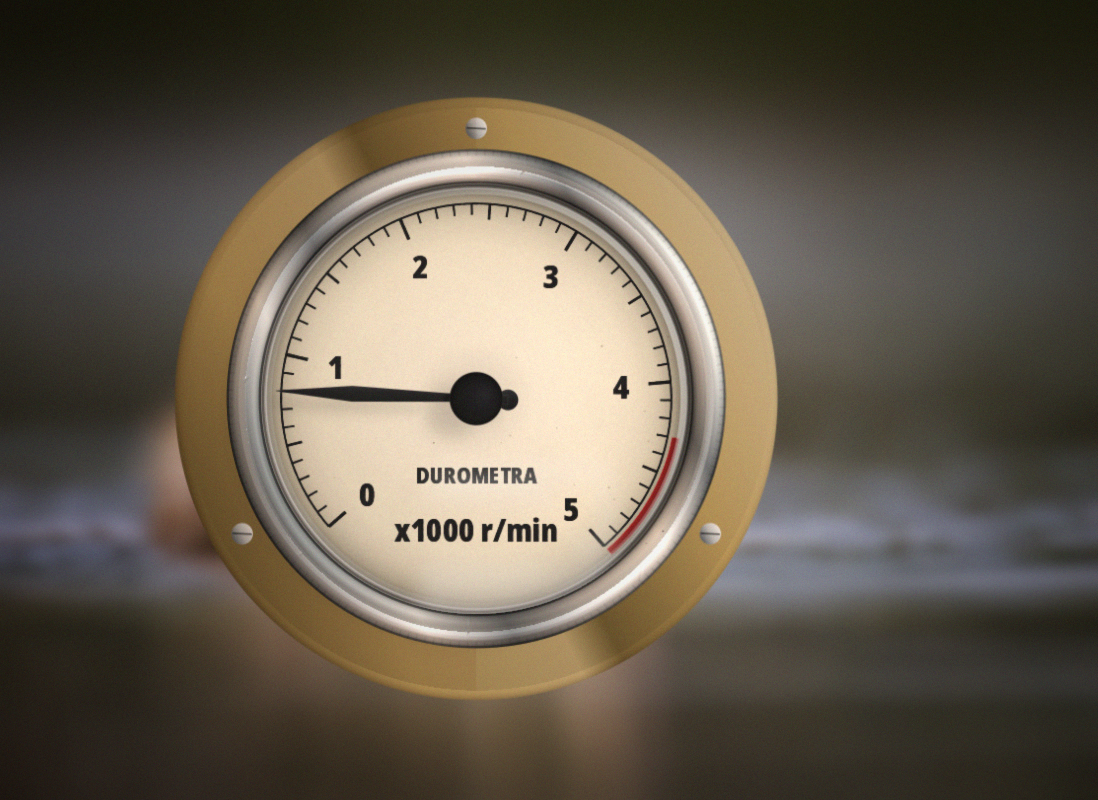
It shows 800 rpm
